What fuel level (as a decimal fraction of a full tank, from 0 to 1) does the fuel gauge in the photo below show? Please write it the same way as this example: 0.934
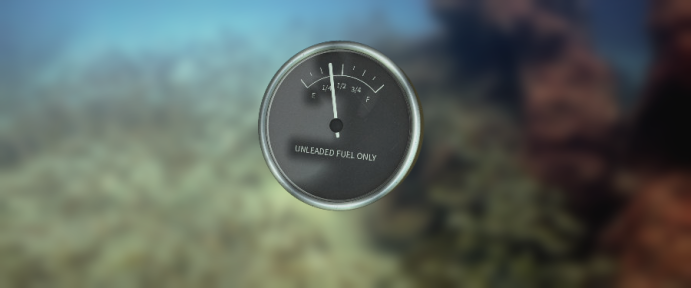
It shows 0.375
